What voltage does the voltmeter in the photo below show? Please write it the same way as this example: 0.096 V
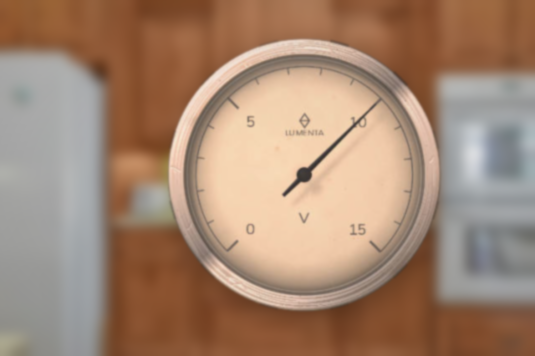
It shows 10 V
